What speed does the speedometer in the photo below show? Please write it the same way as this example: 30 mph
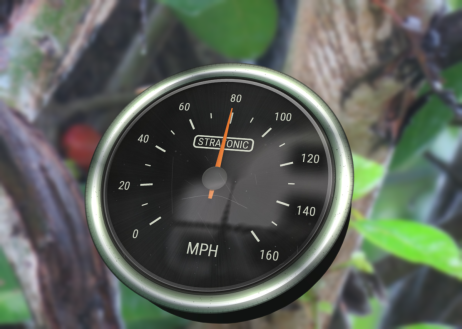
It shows 80 mph
